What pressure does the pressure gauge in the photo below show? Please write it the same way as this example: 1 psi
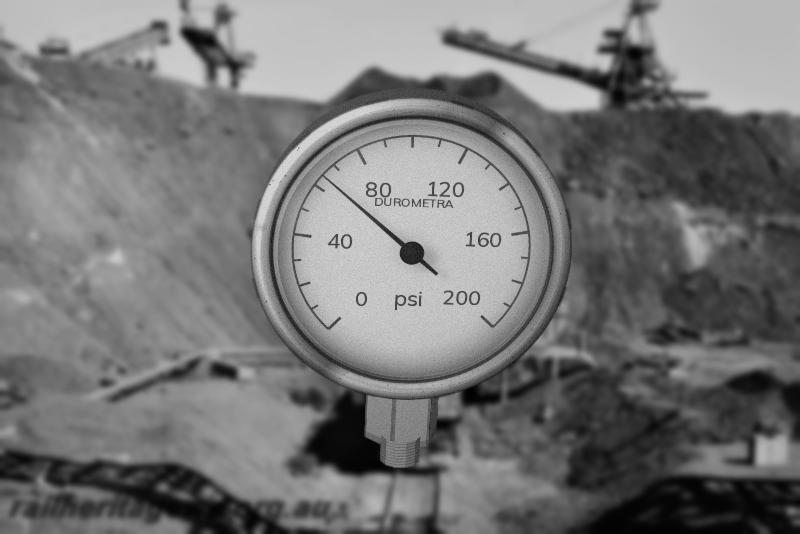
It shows 65 psi
